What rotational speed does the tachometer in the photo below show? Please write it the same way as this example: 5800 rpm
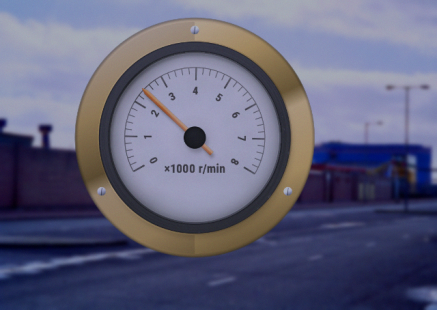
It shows 2400 rpm
